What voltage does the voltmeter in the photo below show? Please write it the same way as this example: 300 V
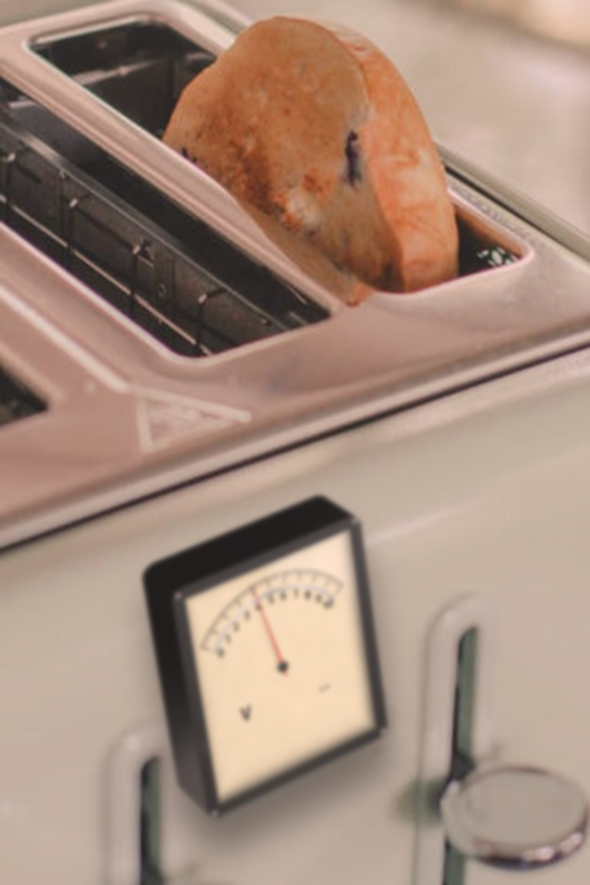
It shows 4 V
